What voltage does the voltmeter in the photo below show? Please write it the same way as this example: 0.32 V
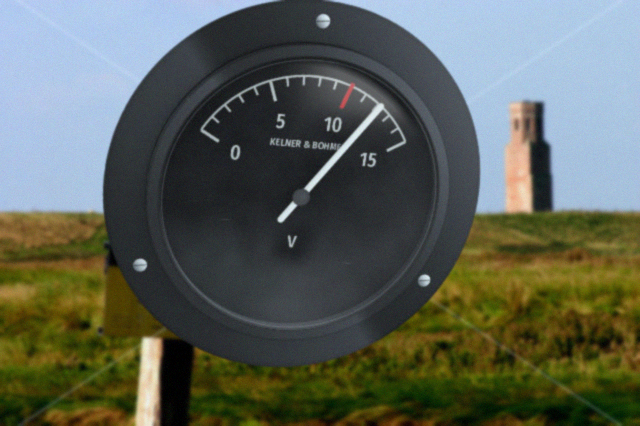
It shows 12 V
